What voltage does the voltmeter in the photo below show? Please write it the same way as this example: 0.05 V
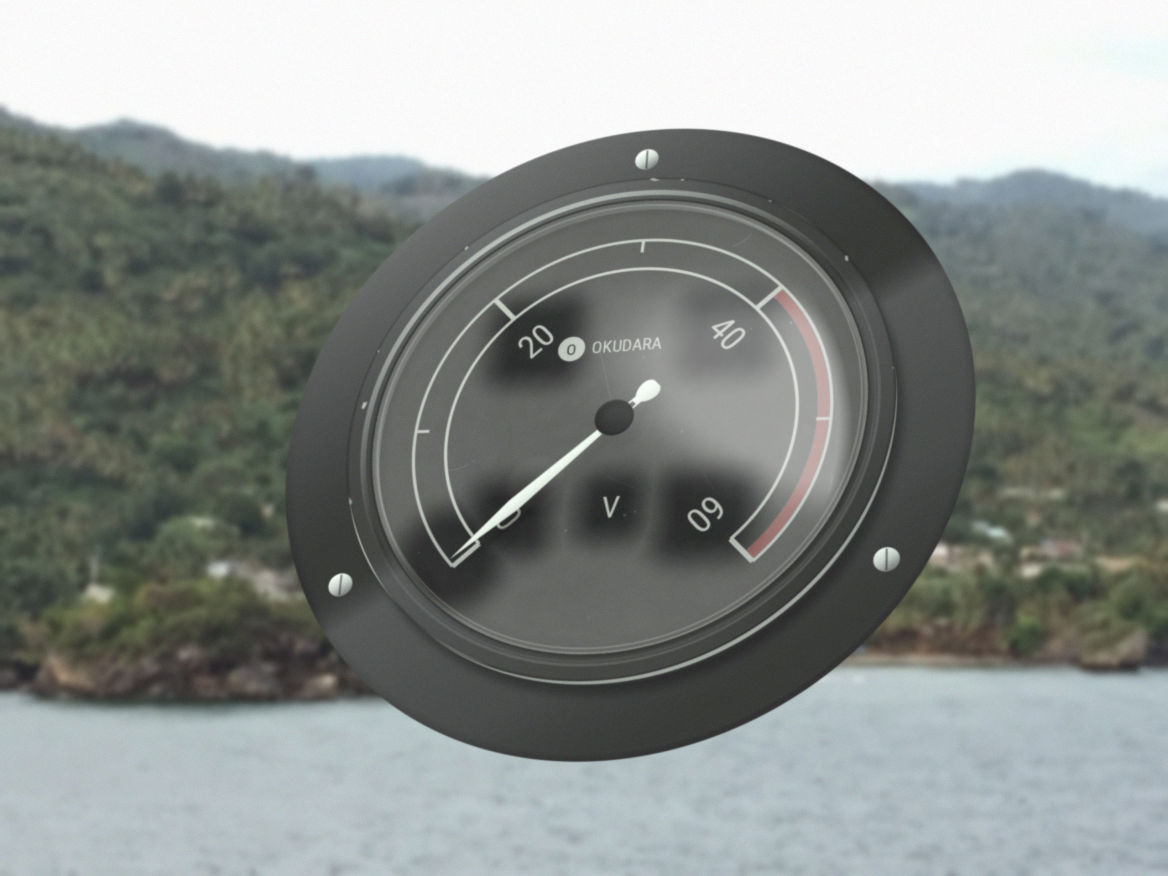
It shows 0 V
